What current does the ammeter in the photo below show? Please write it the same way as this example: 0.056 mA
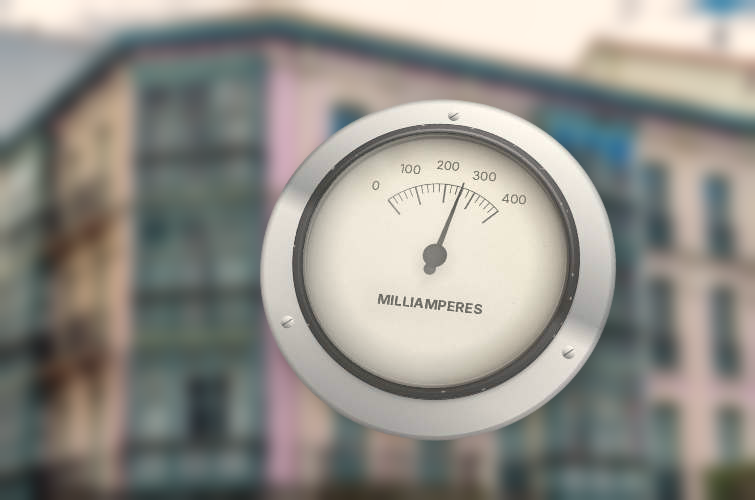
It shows 260 mA
